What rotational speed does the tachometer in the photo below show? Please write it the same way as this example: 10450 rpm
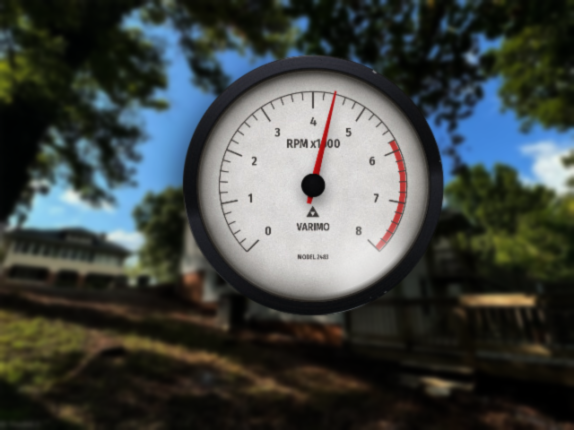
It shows 4400 rpm
